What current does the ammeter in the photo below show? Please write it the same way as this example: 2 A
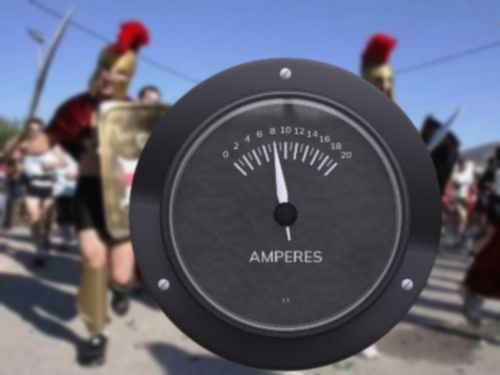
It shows 8 A
